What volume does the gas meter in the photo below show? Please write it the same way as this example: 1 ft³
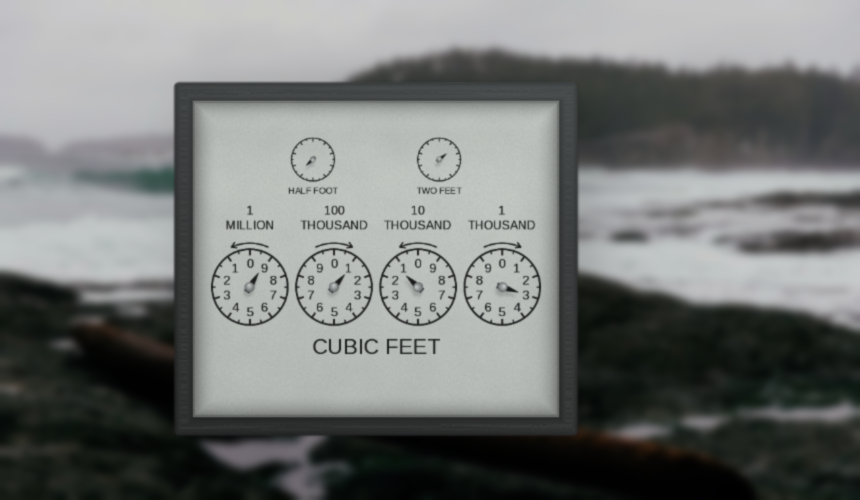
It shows 911300 ft³
